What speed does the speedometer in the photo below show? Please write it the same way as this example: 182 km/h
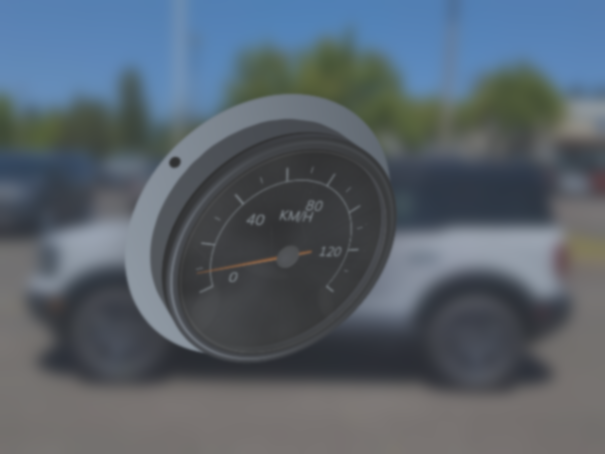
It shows 10 km/h
